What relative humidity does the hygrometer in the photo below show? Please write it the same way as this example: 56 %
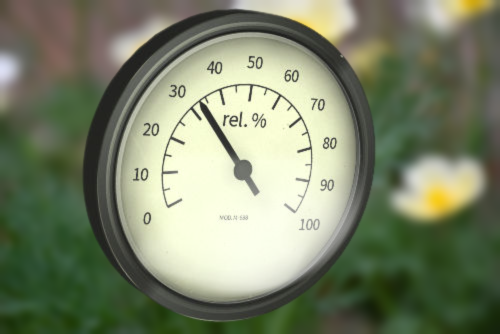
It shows 32.5 %
